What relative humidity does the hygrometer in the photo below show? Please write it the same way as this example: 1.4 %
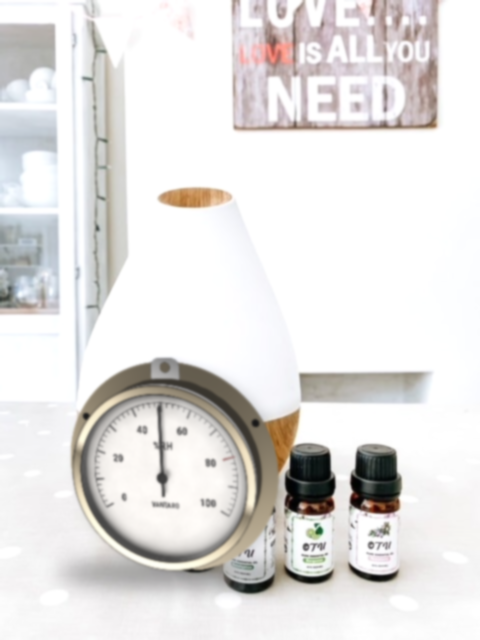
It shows 50 %
